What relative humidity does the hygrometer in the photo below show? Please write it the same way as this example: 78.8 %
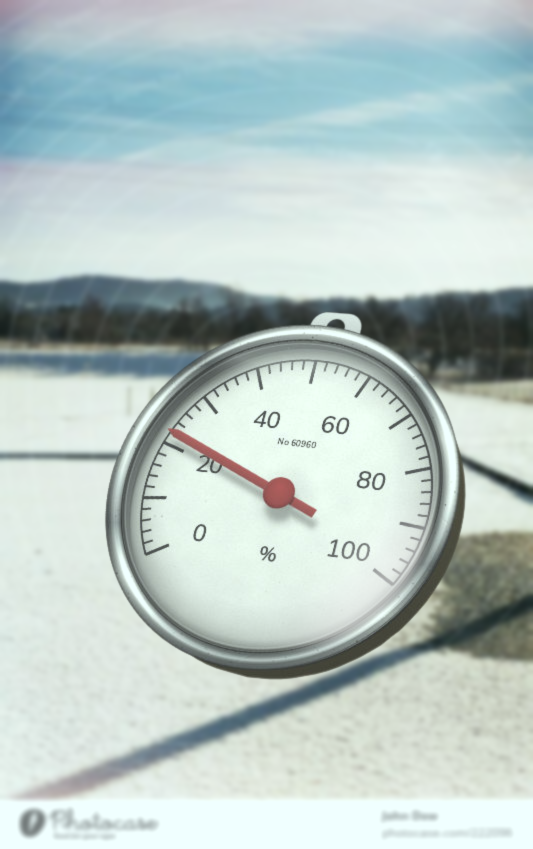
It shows 22 %
